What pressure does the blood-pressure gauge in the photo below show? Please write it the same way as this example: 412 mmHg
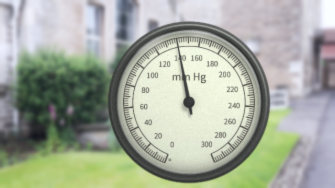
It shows 140 mmHg
